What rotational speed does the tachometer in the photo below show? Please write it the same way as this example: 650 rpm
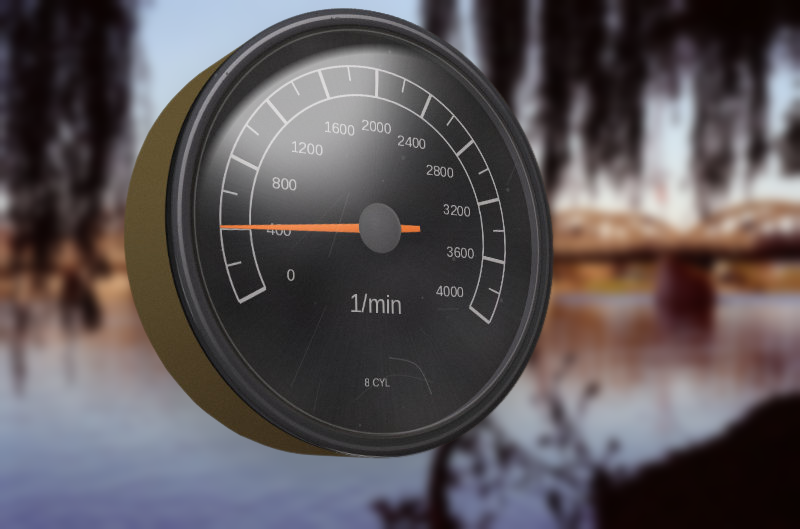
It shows 400 rpm
